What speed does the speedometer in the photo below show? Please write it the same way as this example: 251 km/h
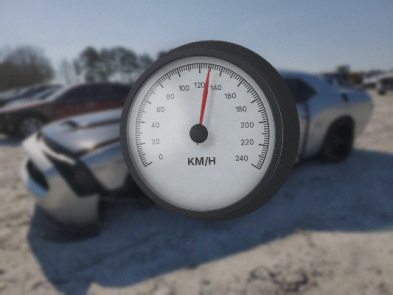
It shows 130 km/h
